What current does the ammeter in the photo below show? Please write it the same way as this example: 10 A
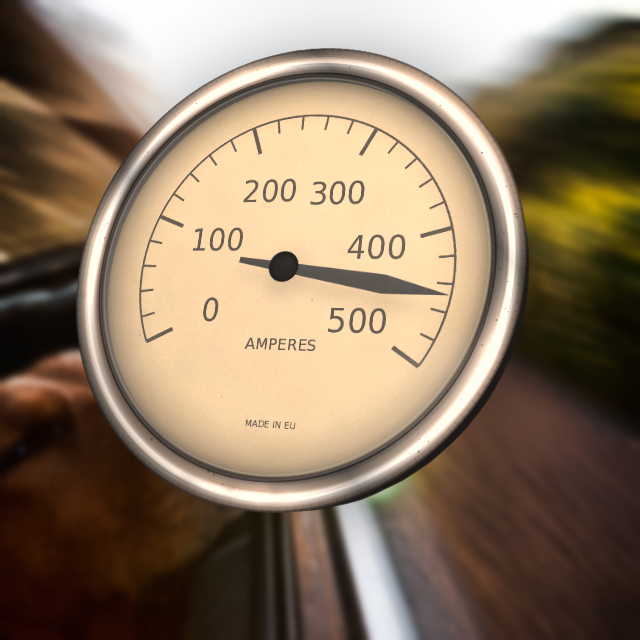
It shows 450 A
